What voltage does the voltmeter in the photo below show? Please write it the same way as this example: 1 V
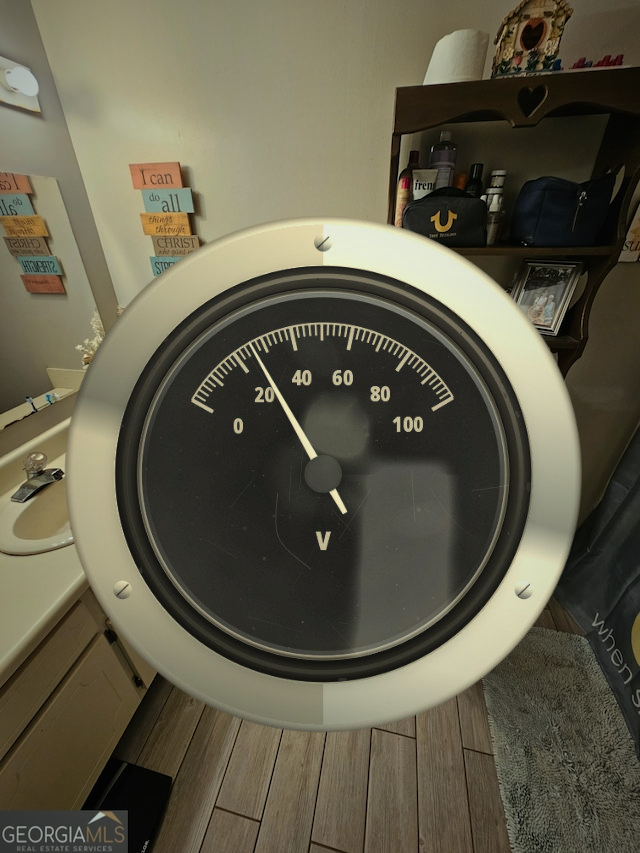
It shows 26 V
